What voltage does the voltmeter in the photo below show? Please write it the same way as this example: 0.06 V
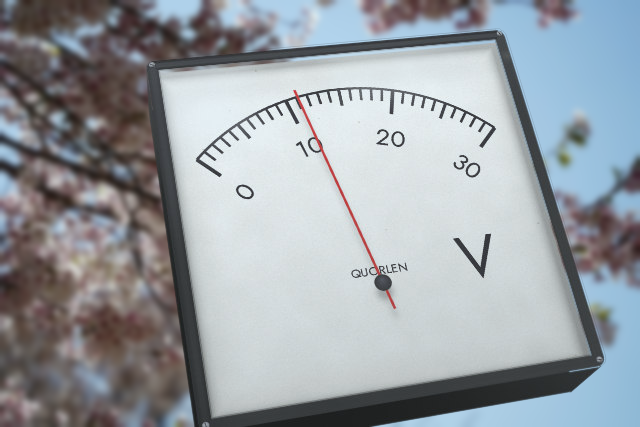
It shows 11 V
